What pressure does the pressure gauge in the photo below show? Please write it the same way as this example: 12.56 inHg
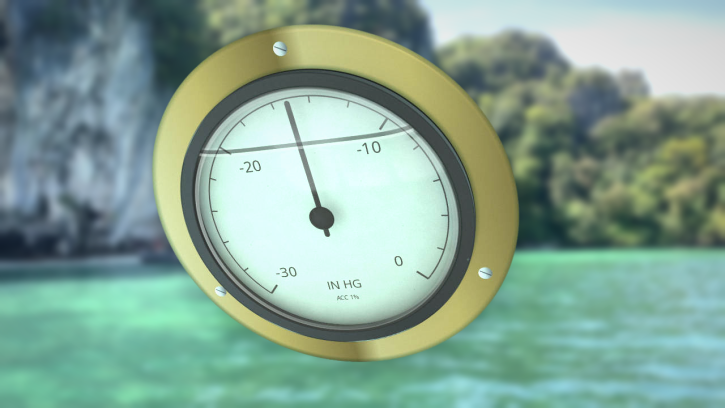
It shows -15 inHg
